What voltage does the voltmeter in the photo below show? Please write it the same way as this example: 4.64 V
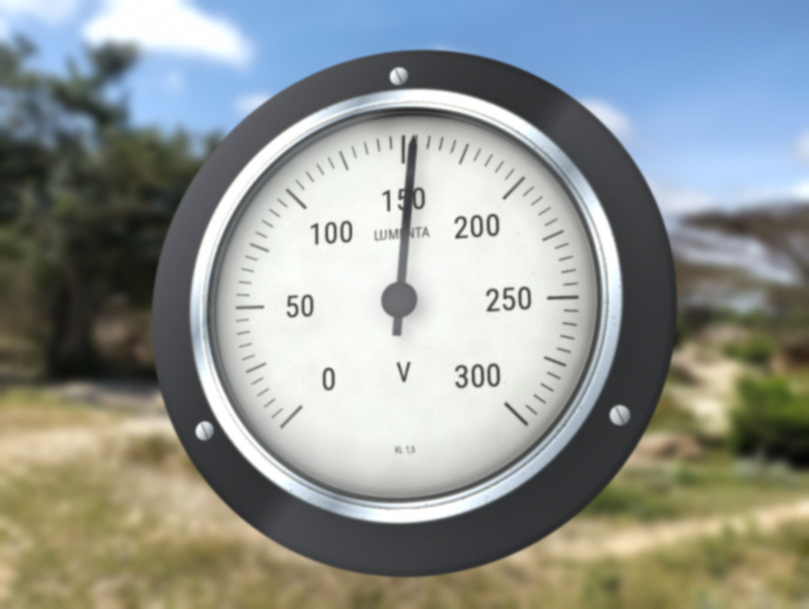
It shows 155 V
